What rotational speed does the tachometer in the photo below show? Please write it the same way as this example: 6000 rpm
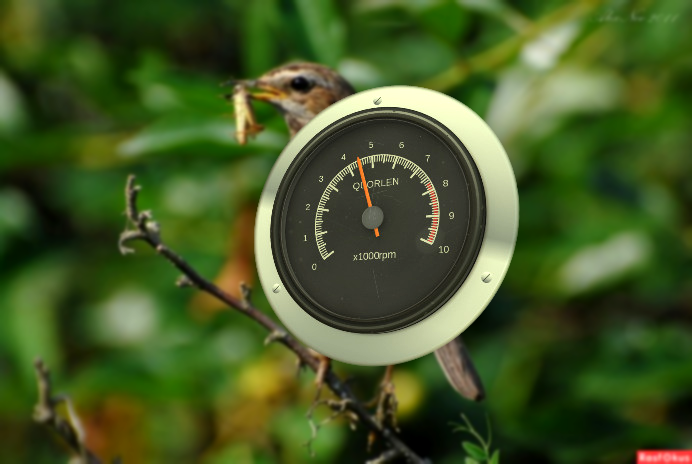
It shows 4500 rpm
